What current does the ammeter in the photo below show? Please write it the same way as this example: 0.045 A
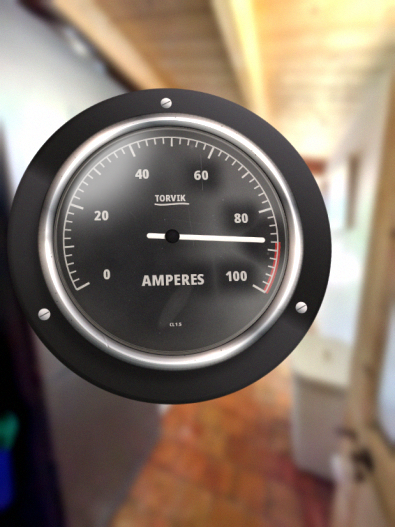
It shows 88 A
